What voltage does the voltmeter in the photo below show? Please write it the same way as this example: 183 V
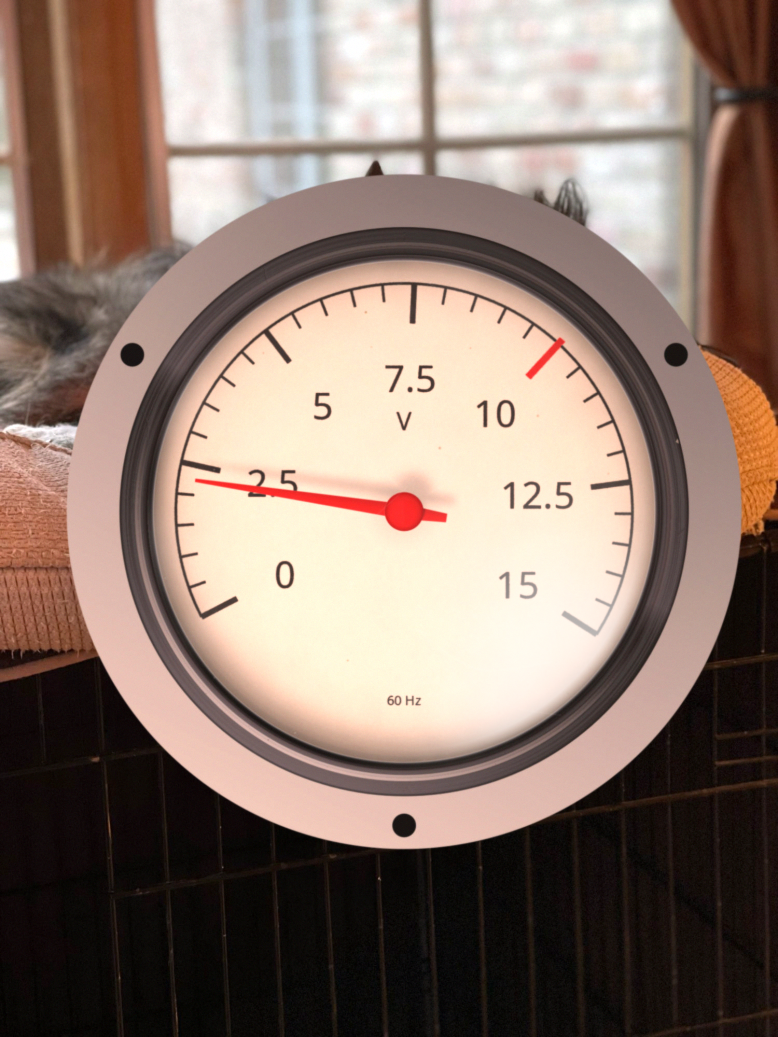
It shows 2.25 V
